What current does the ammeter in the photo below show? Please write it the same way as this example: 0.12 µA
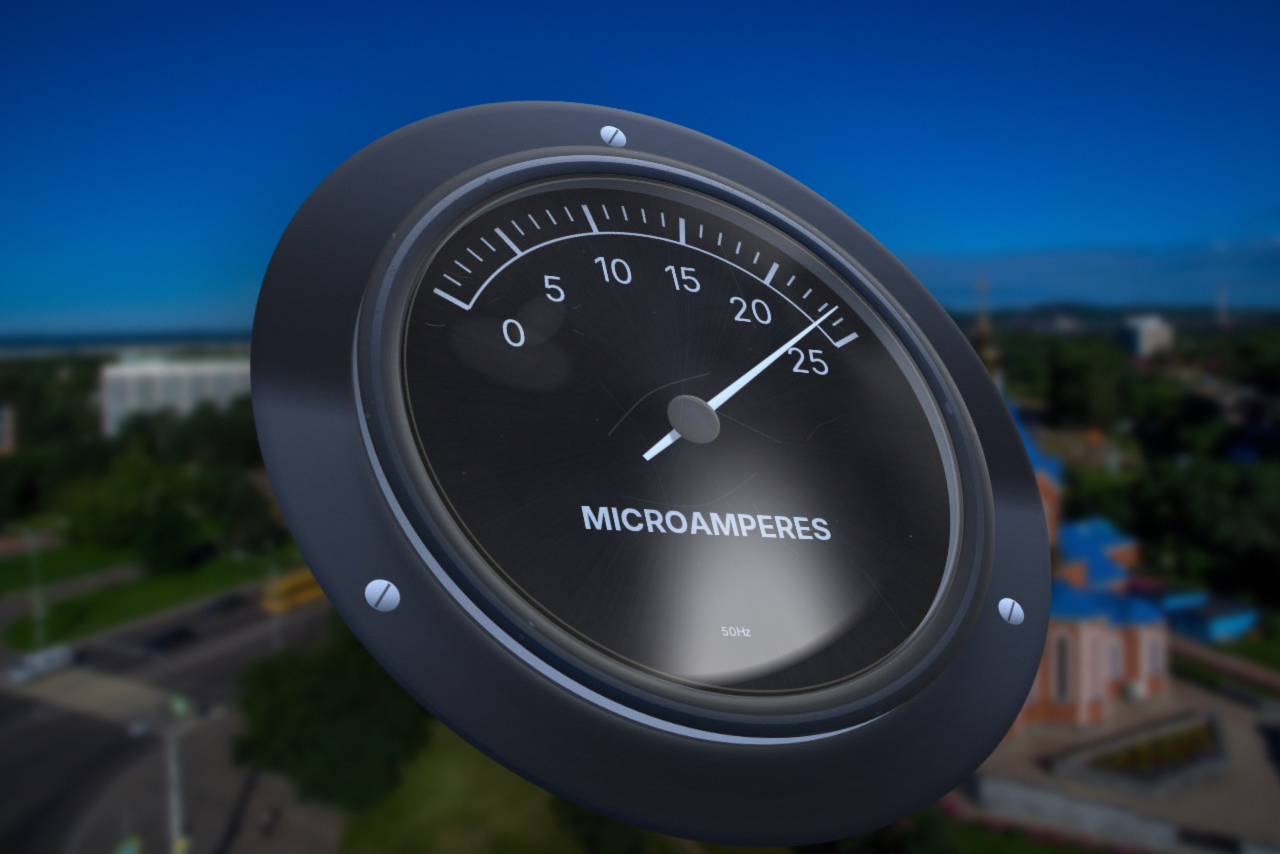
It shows 23.5 µA
